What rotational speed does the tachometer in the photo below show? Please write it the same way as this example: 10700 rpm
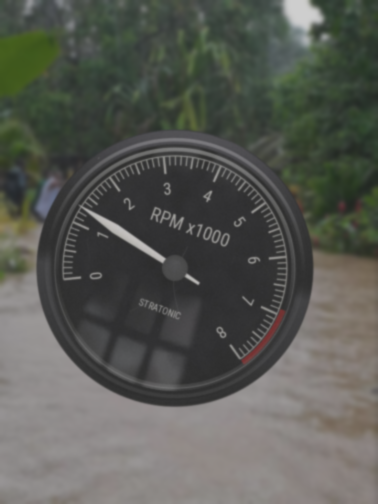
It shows 1300 rpm
